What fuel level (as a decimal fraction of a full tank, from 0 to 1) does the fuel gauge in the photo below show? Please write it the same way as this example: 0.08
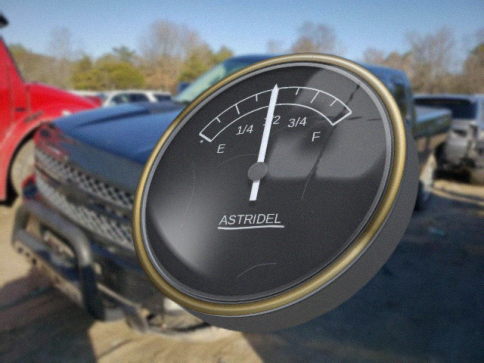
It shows 0.5
